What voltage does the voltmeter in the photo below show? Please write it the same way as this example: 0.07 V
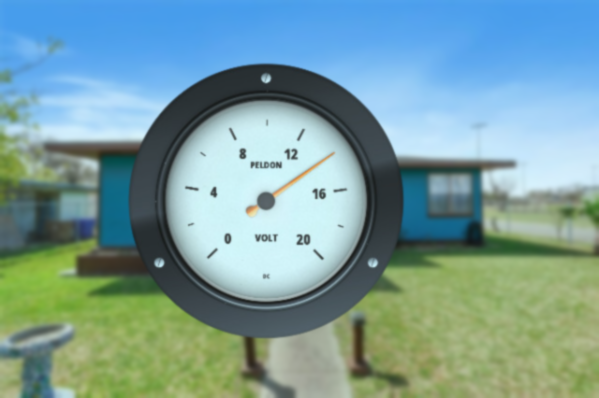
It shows 14 V
